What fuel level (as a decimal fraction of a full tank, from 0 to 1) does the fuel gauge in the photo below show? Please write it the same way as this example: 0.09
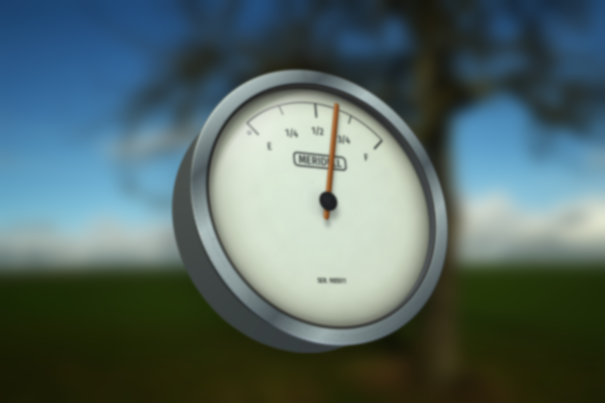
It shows 0.625
